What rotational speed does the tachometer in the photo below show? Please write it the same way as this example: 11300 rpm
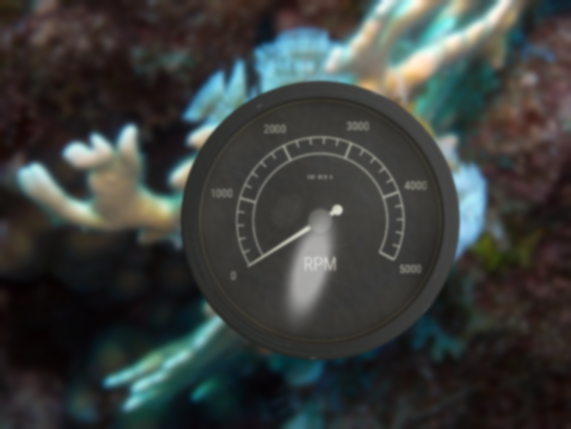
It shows 0 rpm
